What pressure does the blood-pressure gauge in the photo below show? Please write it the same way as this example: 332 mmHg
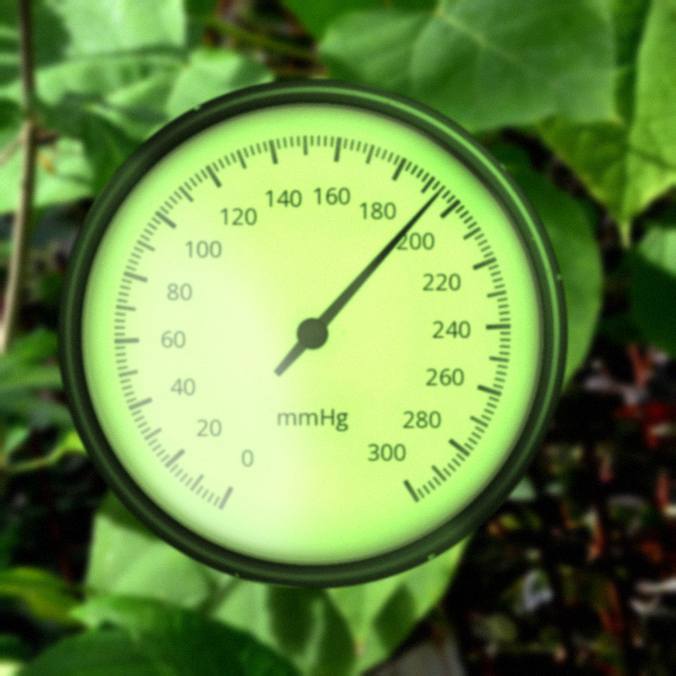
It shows 194 mmHg
